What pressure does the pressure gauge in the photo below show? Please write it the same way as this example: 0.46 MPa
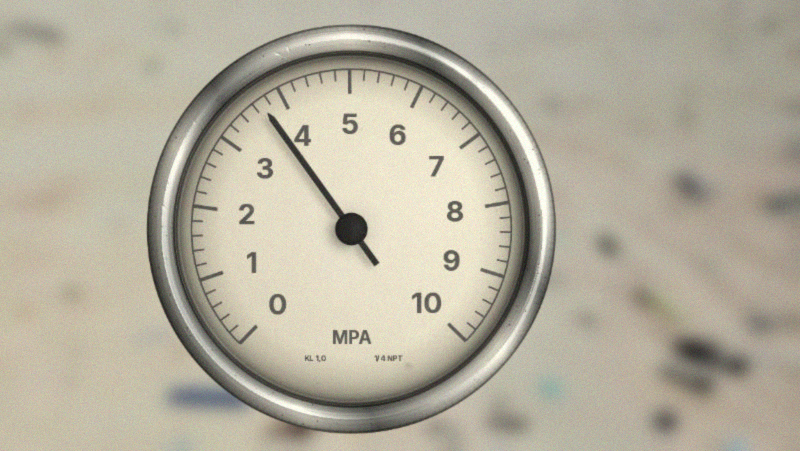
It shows 3.7 MPa
